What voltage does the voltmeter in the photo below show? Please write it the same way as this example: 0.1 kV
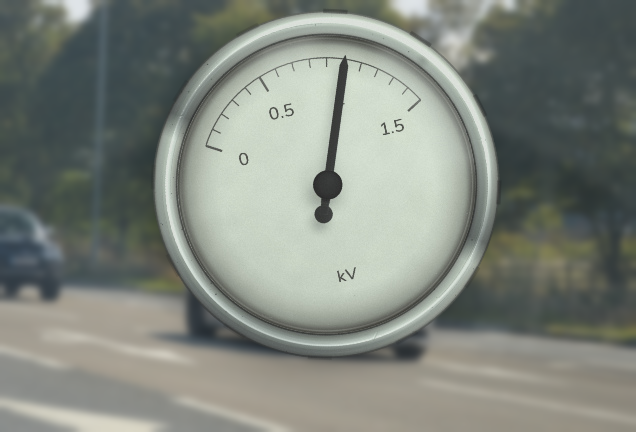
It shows 1 kV
